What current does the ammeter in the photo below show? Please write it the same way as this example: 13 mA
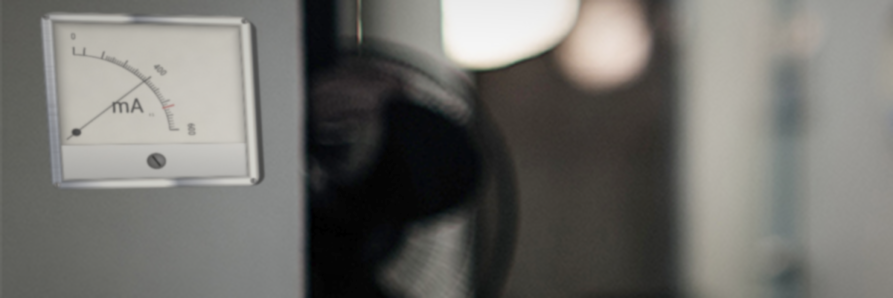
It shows 400 mA
